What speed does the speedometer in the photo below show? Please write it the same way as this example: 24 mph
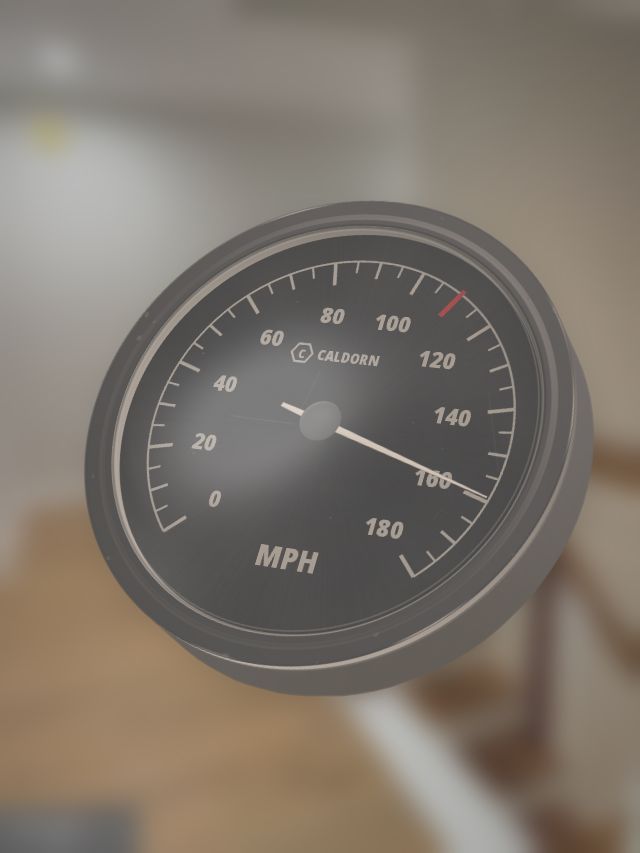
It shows 160 mph
